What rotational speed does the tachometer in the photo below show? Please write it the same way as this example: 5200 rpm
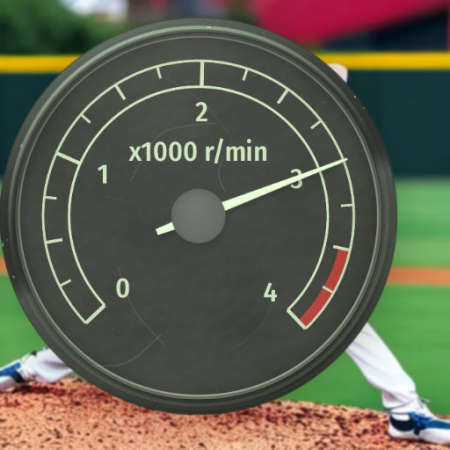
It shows 3000 rpm
